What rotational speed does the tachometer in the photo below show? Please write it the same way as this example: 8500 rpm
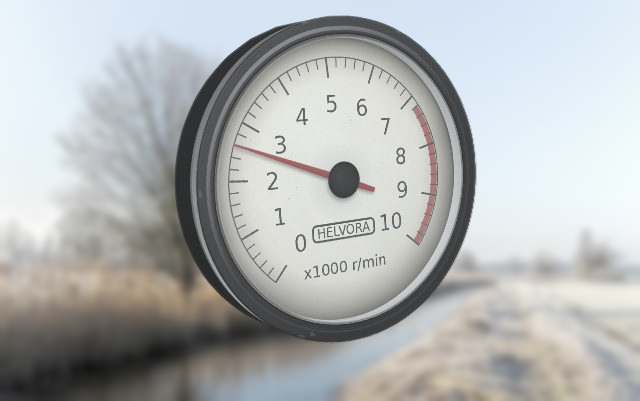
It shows 2600 rpm
